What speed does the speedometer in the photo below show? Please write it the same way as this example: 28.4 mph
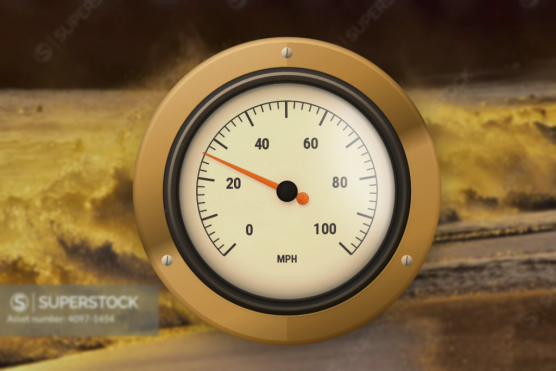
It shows 26 mph
